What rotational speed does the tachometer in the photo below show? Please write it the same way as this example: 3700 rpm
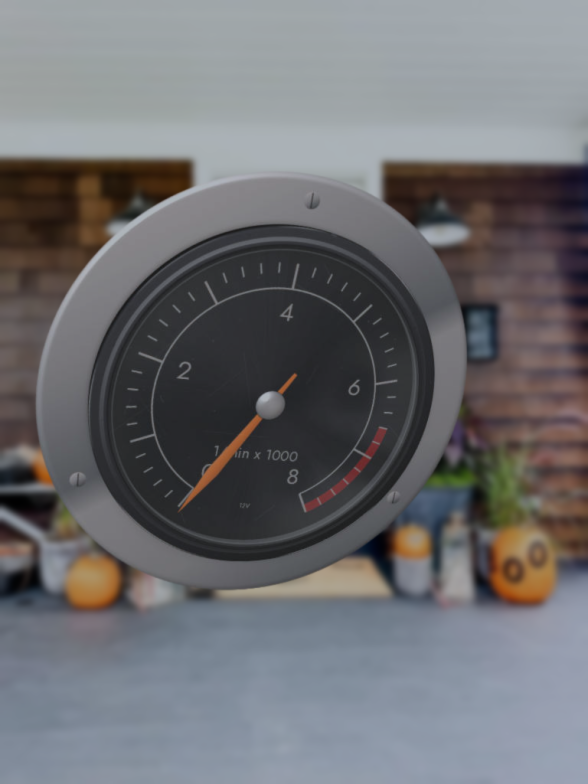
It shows 0 rpm
